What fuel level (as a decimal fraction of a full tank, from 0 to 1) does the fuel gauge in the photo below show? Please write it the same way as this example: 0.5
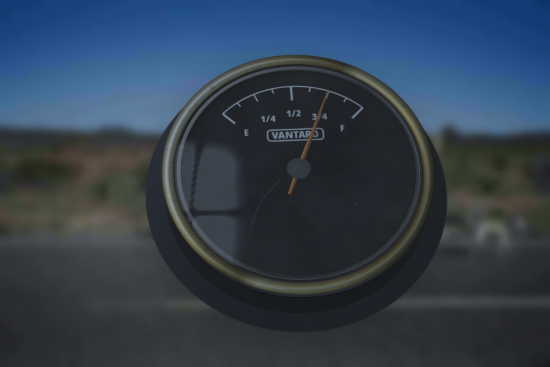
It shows 0.75
